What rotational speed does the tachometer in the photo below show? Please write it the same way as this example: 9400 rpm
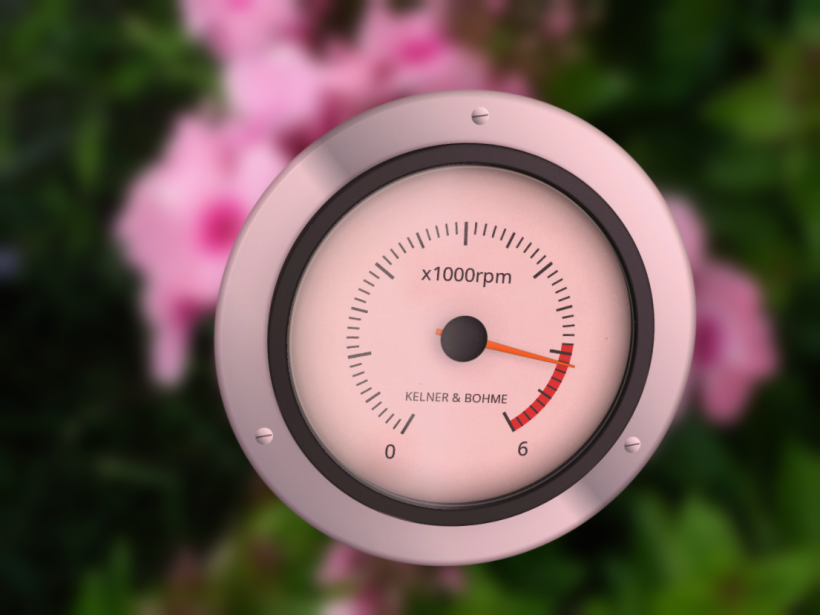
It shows 5100 rpm
